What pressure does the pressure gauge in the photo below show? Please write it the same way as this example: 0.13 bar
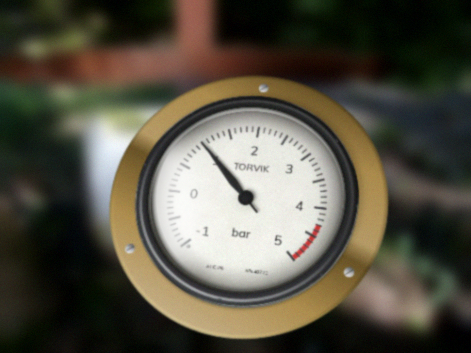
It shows 1 bar
